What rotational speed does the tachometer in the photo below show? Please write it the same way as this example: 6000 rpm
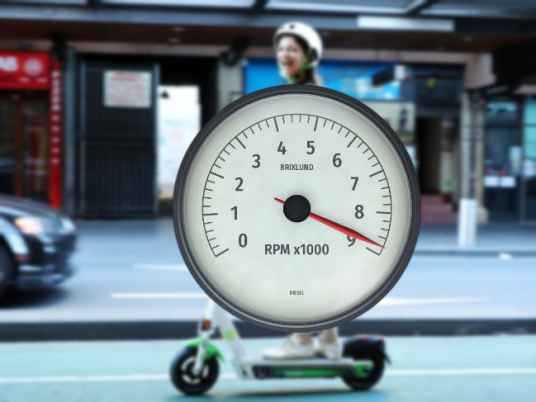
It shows 8800 rpm
